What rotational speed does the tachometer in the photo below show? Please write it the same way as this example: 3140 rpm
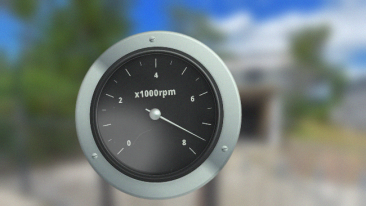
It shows 7500 rpm
